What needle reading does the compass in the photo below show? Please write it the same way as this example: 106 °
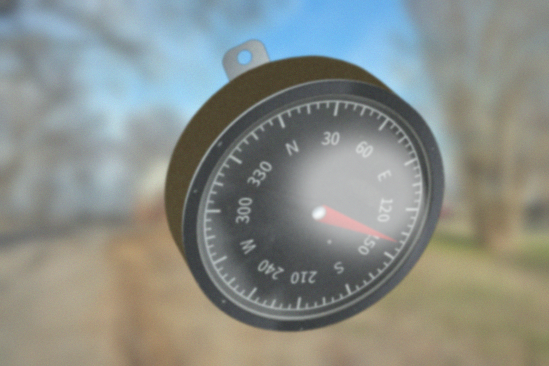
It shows 140 °
